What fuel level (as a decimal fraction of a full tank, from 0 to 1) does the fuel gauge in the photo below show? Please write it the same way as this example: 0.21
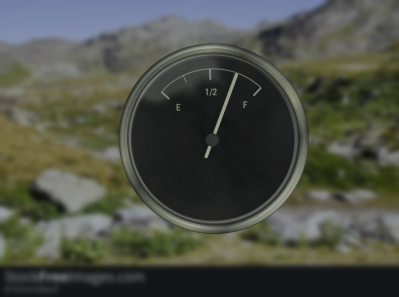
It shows 0.75
